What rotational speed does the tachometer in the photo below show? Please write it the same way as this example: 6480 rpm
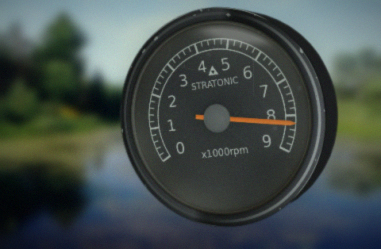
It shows 8200 rpm
